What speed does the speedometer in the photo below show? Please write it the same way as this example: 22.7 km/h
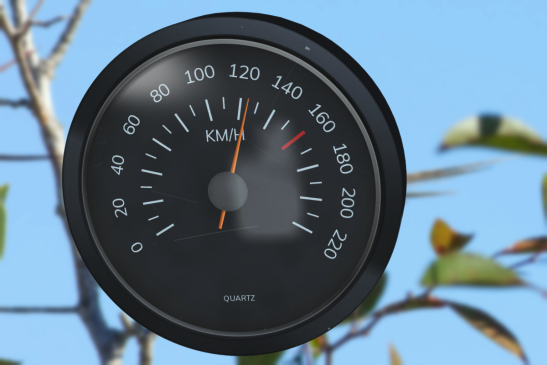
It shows 125 km/h
